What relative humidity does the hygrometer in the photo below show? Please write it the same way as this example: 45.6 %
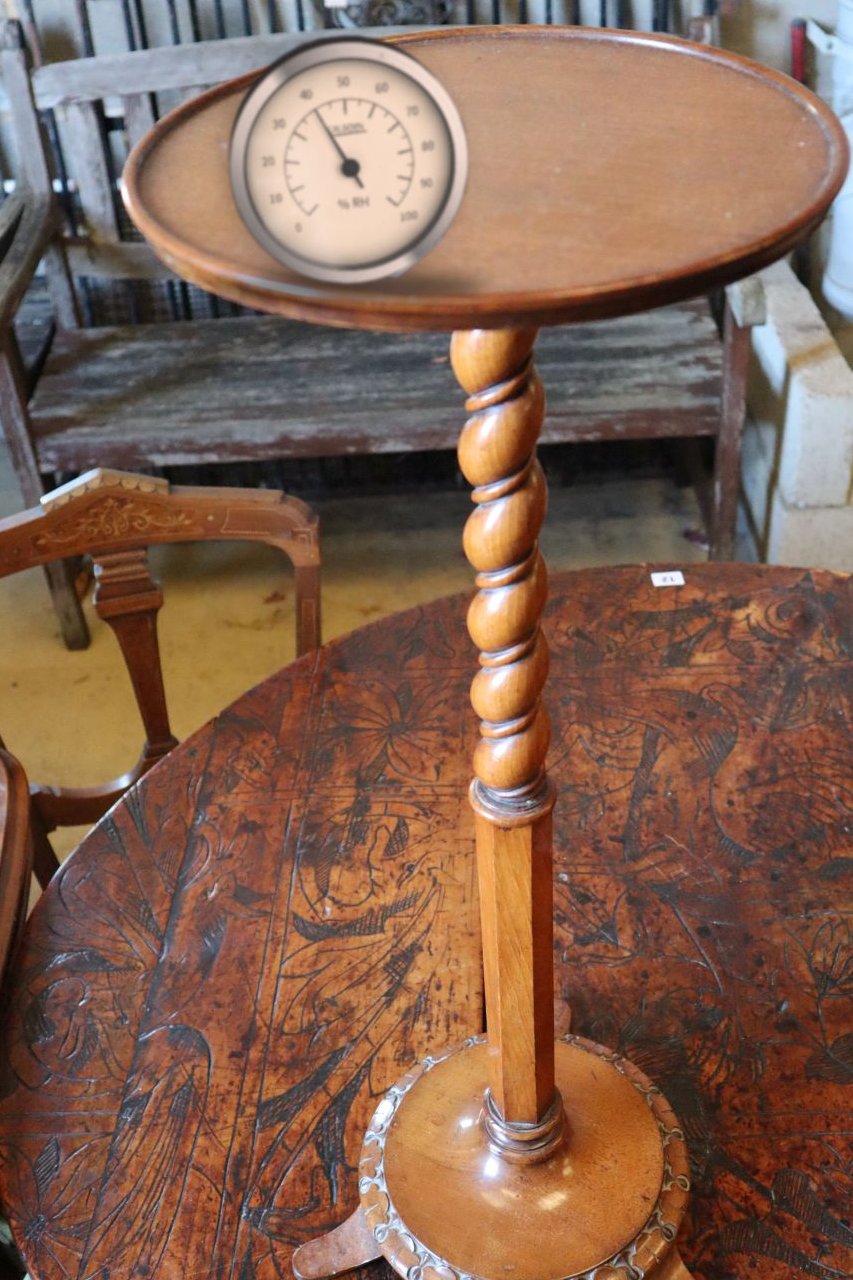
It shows 40 %
